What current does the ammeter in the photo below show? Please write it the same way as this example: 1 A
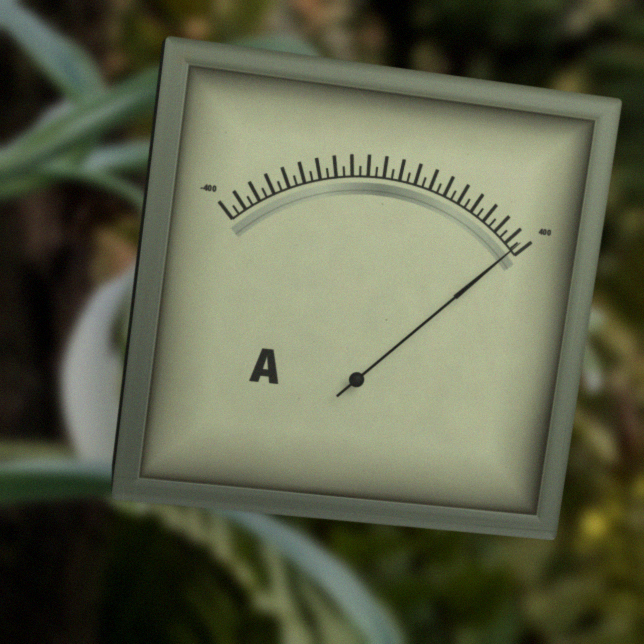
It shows 380 A
